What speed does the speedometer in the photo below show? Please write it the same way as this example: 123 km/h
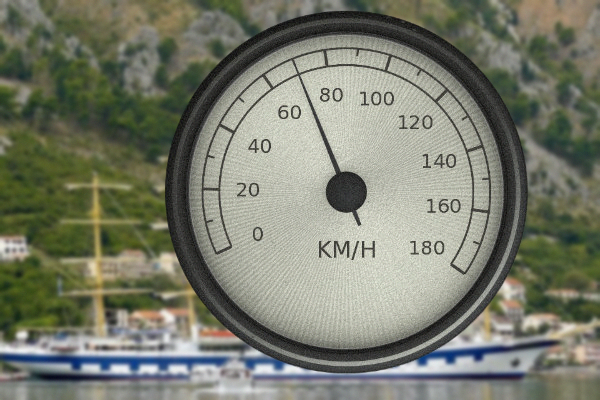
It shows 70 km/h
